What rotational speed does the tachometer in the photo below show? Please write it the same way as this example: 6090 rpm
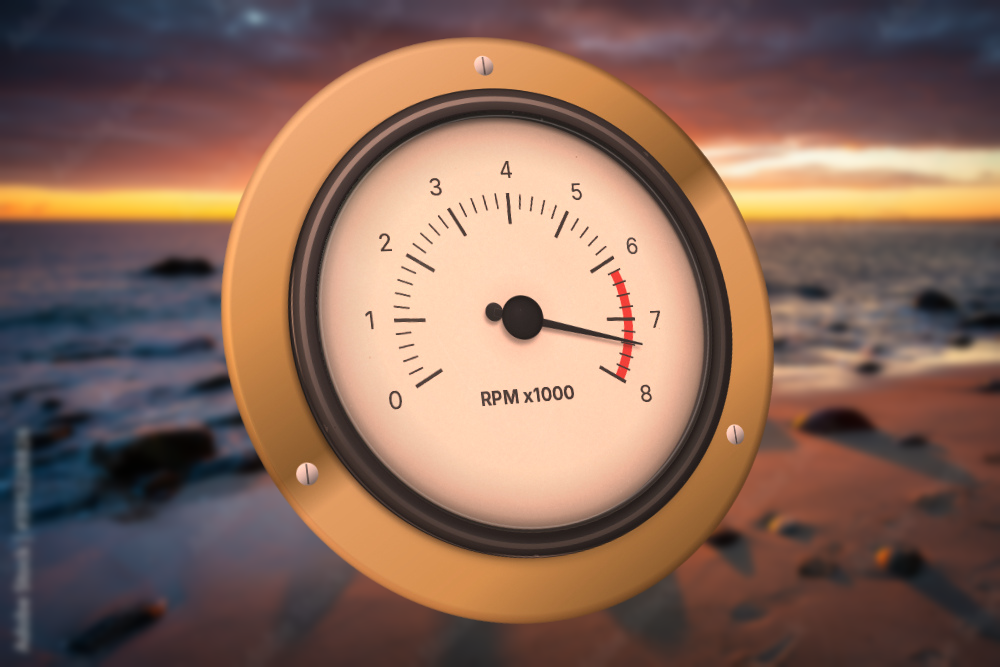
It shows 7400 rpm
